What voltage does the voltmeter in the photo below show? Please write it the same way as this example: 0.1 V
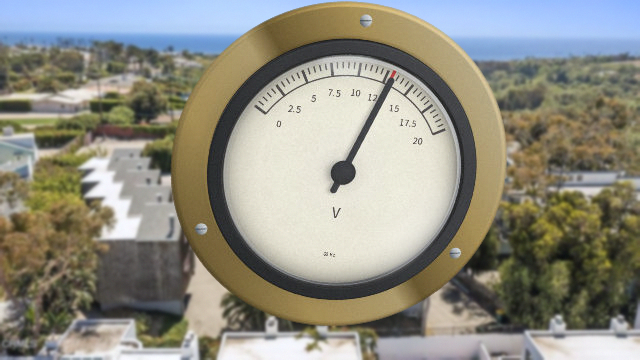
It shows 13 V
